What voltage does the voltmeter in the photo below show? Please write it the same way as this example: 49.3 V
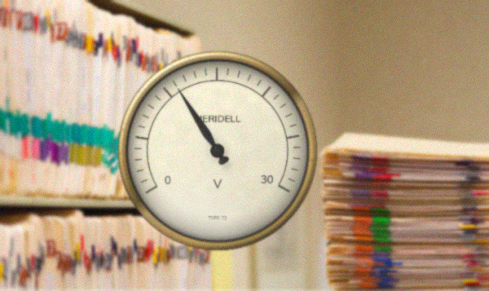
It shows 11 V
